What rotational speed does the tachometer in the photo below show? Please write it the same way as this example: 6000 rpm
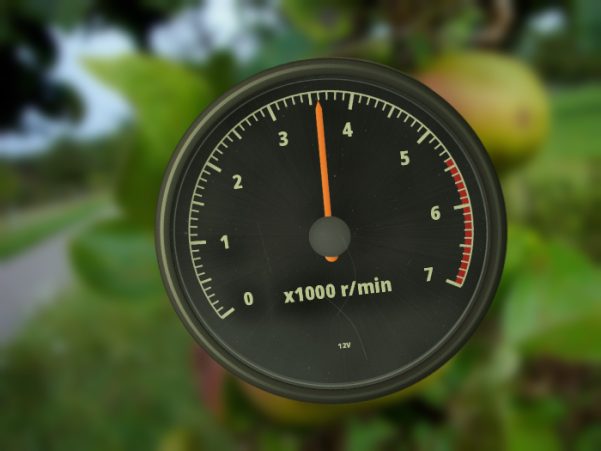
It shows 3600 rpm
